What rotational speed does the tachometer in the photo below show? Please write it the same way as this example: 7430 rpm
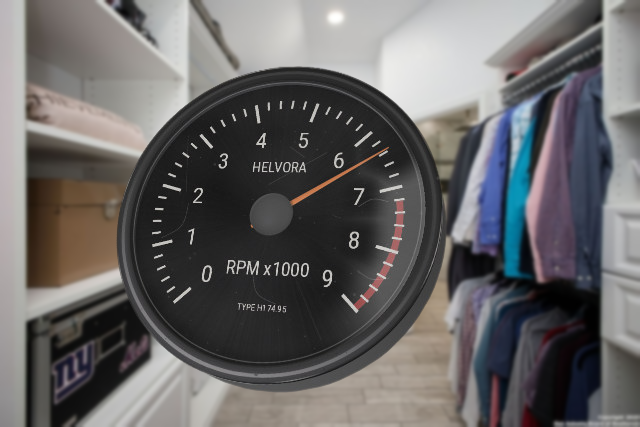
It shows 6400 rpm
